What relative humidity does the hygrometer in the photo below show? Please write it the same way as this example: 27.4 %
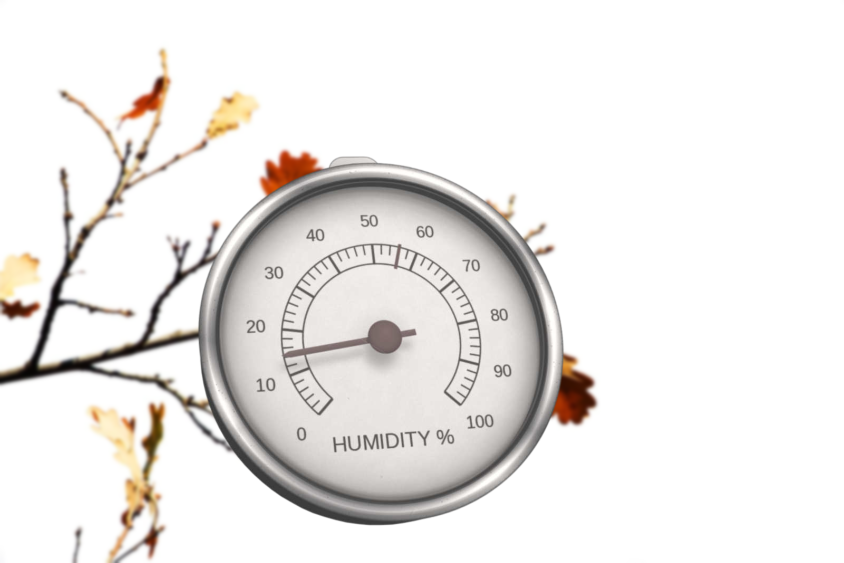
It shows 14 %
